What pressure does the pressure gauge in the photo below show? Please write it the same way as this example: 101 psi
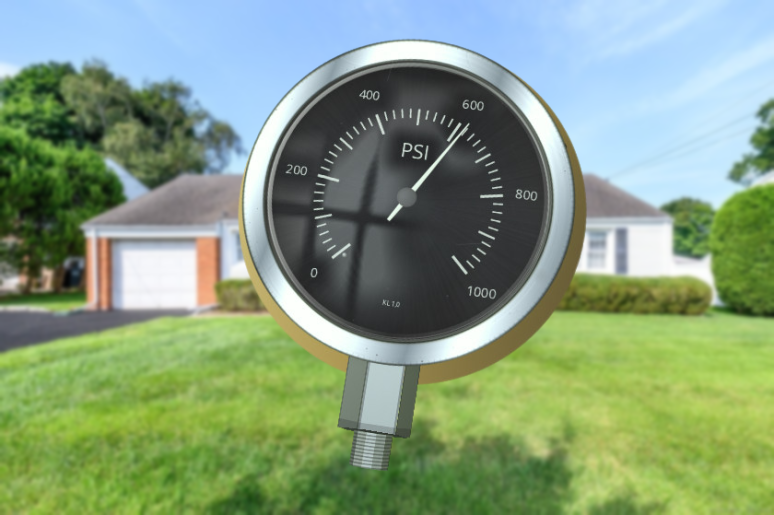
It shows 620 psi
